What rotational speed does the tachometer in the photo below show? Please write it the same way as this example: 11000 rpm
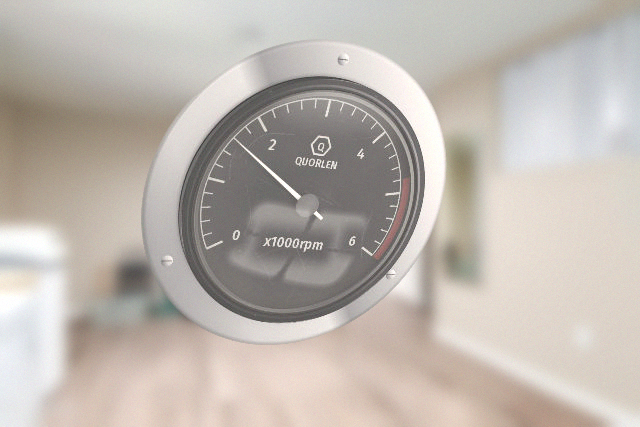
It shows 1600 rpm
